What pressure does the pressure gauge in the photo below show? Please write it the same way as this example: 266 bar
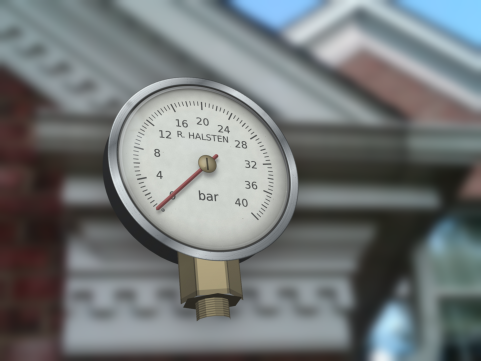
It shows 0 bar
